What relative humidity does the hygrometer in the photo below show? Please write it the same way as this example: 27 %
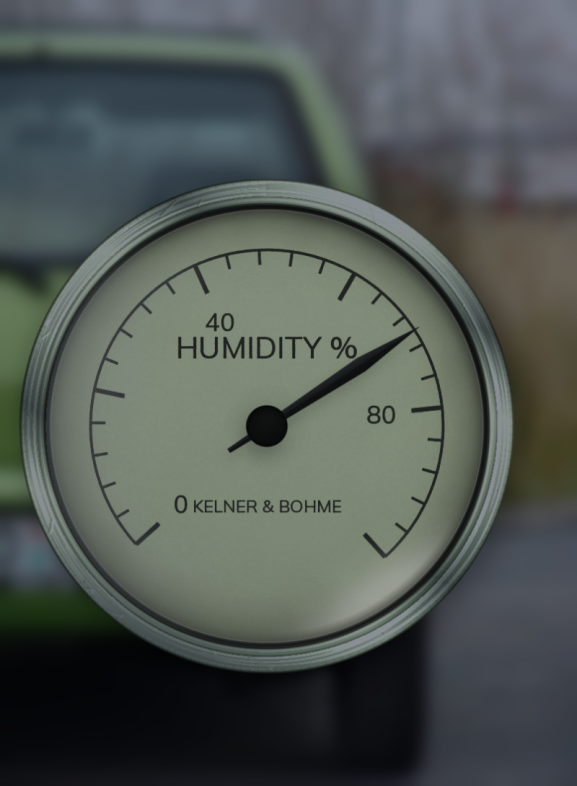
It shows 70 %
